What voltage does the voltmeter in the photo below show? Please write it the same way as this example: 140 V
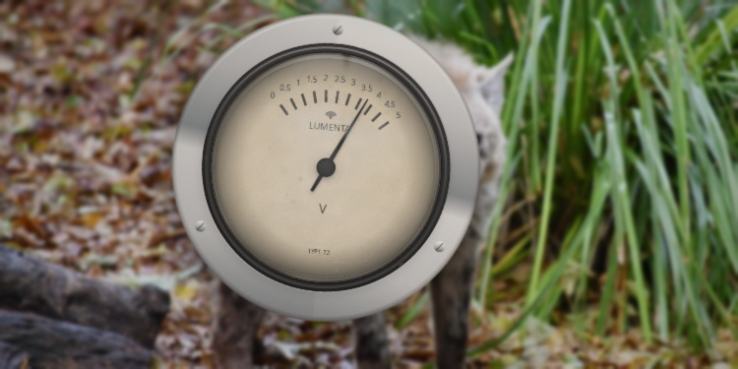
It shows 3.75 V
